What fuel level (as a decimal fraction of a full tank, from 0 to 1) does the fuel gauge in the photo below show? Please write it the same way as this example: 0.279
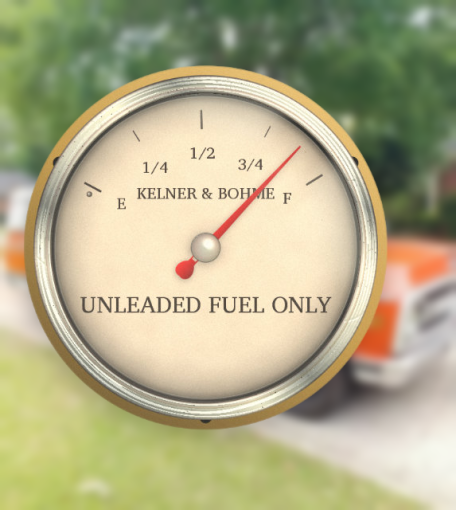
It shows 0.875
